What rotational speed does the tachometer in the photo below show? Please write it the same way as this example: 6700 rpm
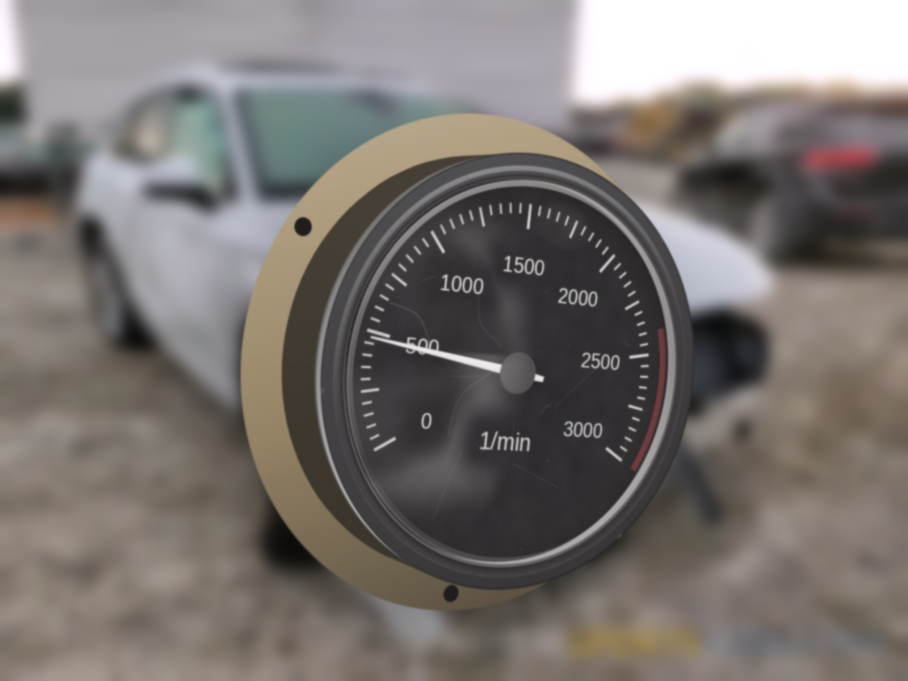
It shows 475 rpm
